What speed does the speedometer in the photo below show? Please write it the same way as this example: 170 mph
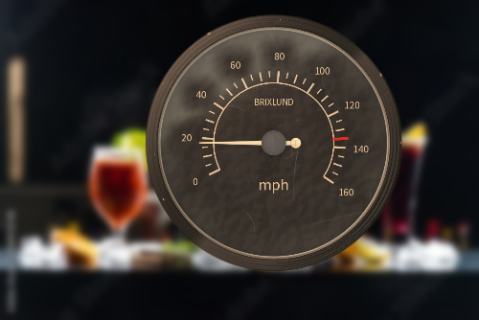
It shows 17.5 mph
